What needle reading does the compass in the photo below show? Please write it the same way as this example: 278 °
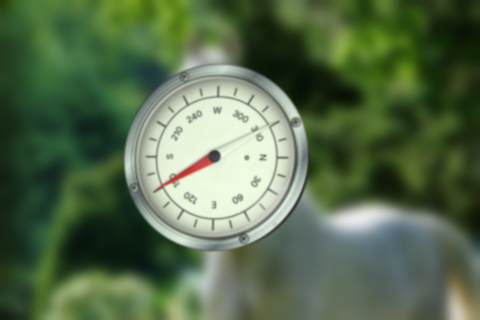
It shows 150 °
